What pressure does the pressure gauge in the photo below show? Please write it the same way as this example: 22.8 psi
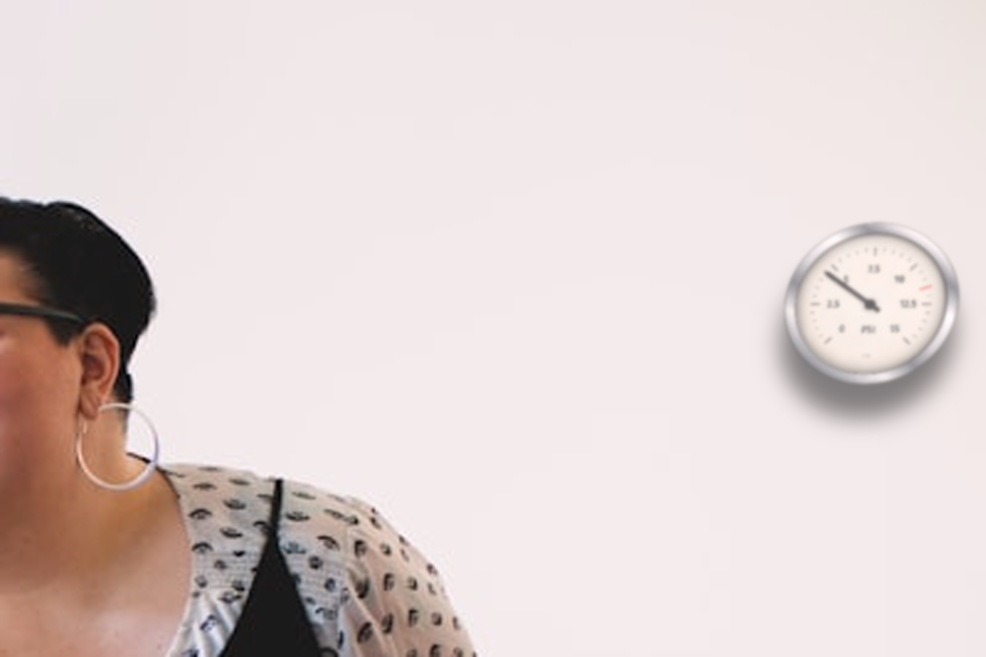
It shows 4.5 psi
